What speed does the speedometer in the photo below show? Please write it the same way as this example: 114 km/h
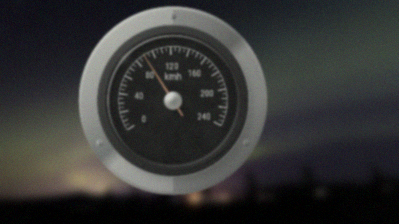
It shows 90 km/h
